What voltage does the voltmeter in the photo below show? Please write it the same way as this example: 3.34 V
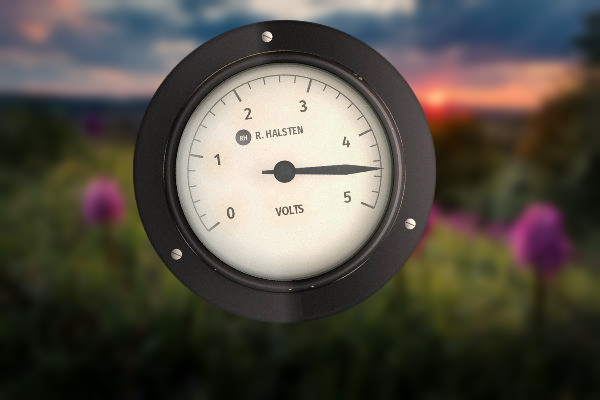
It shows 4.5 V
